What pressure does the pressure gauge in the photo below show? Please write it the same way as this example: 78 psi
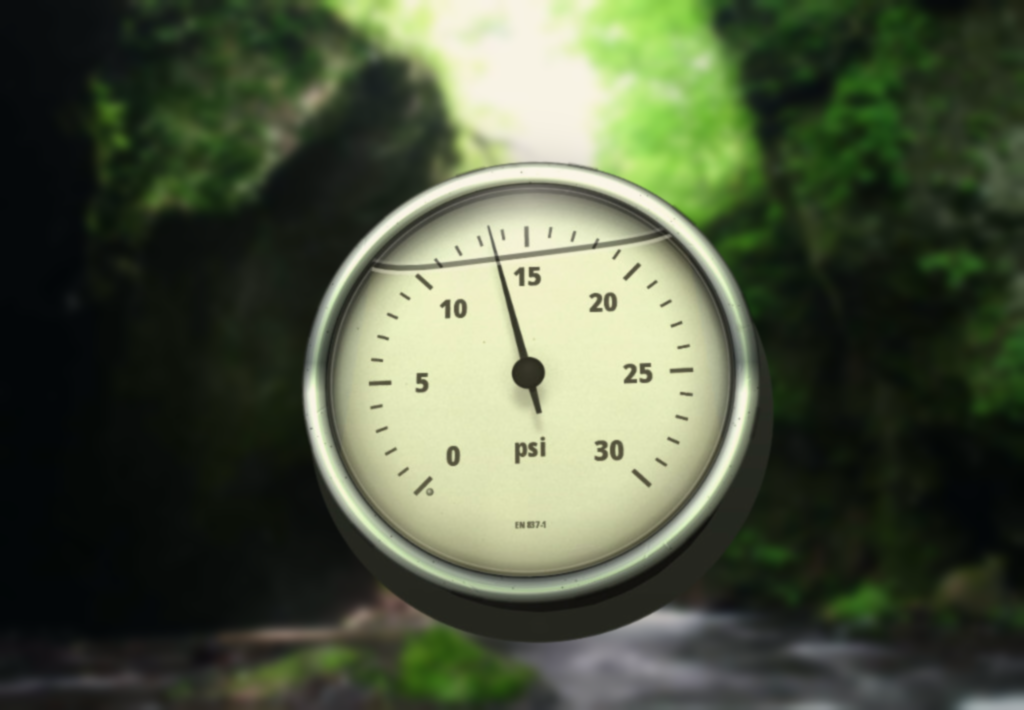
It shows 13.5 psi
